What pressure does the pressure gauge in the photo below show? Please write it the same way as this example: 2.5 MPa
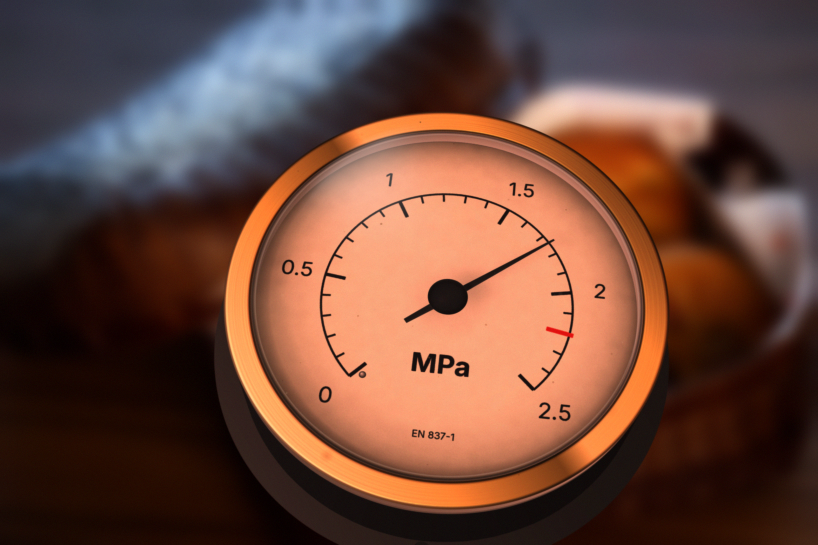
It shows 1.75 MPa
